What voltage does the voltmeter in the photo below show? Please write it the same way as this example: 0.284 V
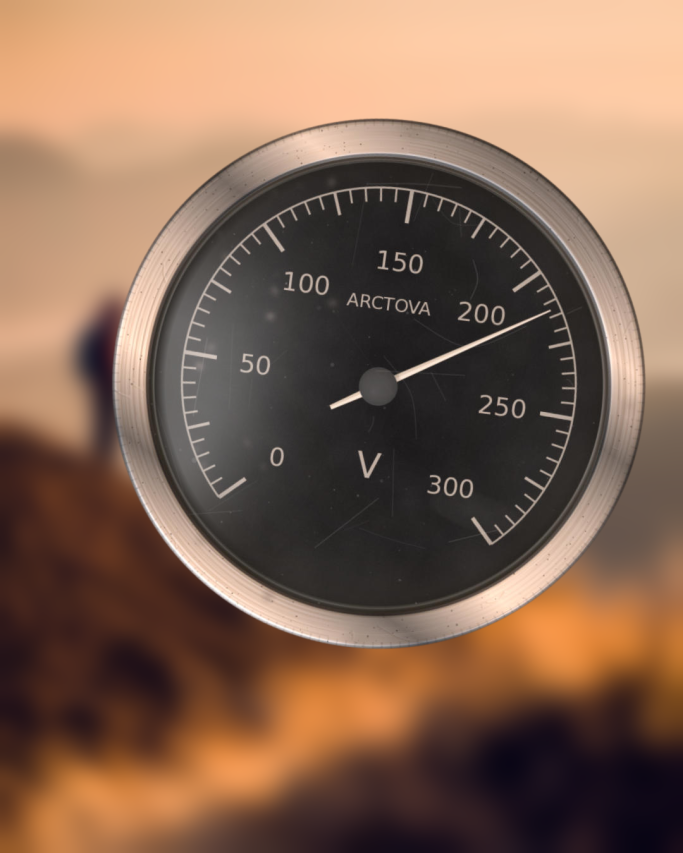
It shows 212.5 V
